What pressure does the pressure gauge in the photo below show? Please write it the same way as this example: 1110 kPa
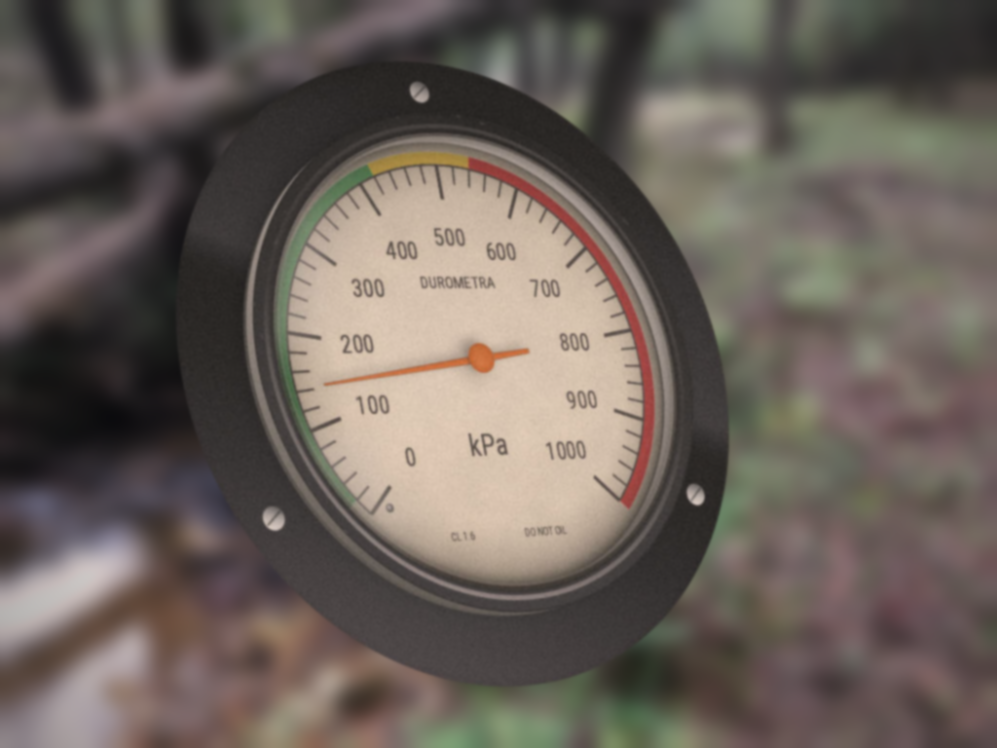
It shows 140 kPa
